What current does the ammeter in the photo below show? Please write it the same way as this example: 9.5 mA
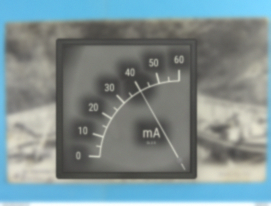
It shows 40 mA
